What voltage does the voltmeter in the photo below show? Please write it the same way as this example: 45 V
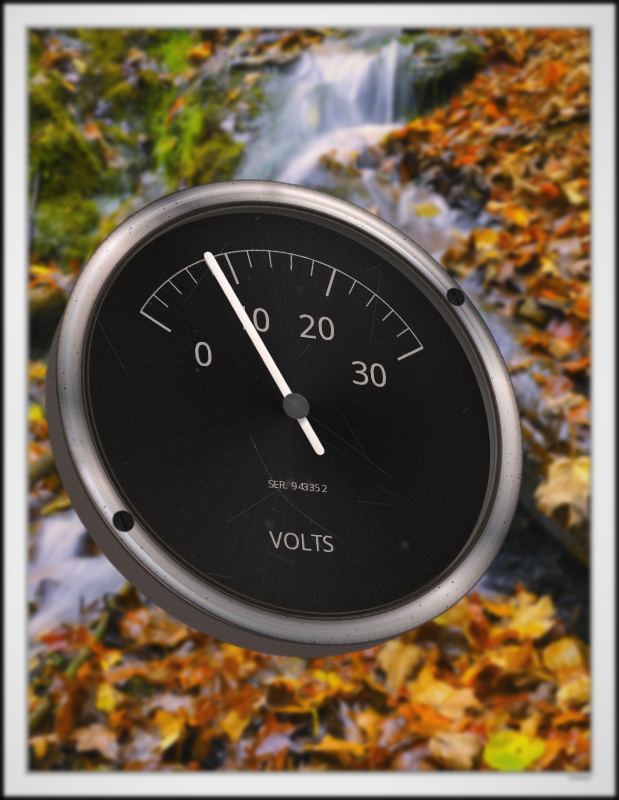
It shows 8 V
